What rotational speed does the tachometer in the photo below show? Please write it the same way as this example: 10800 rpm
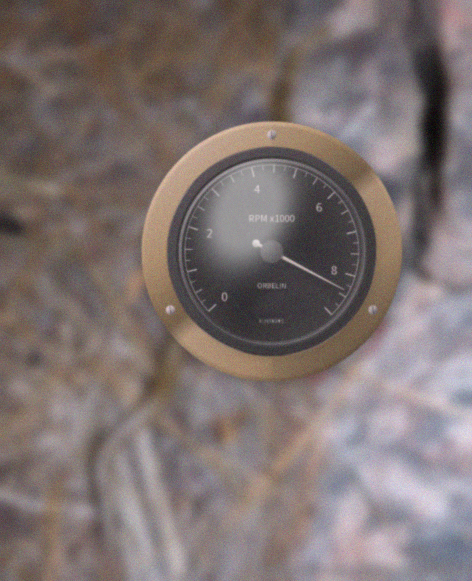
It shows 8375 rpm
